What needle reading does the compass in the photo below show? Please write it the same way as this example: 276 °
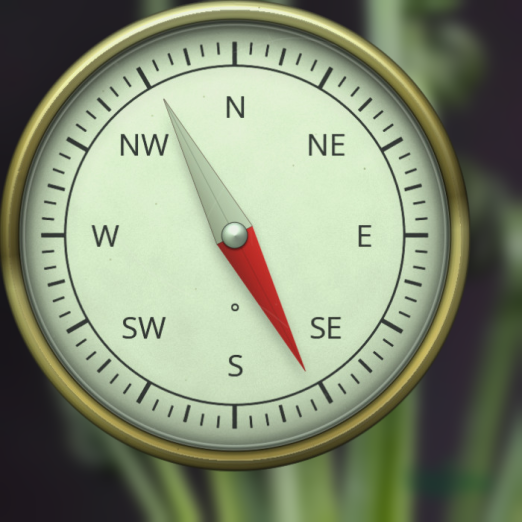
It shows 152.5 °
